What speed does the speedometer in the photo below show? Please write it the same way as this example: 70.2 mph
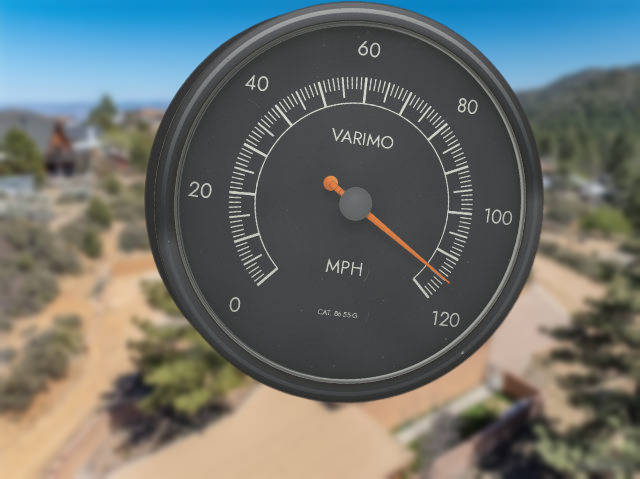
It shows 115 mph
